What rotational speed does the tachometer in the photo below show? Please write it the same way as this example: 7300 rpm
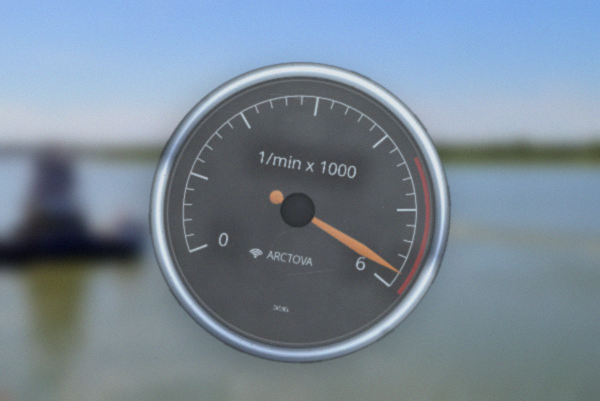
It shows 5800 rpm
